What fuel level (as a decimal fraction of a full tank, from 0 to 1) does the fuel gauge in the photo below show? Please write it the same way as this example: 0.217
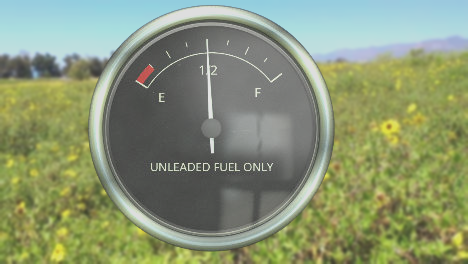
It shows 0.5
